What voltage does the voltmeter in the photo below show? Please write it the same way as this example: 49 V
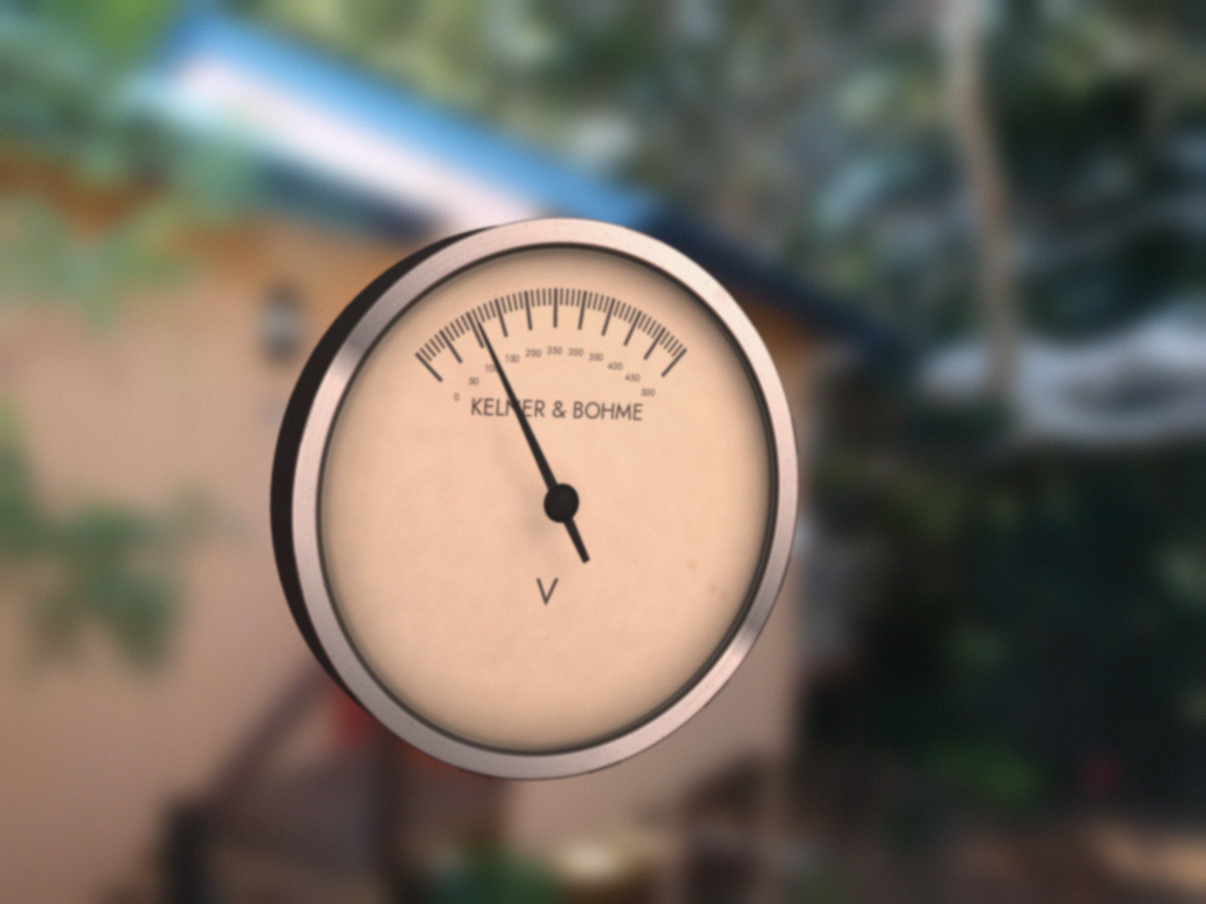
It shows 100 V
